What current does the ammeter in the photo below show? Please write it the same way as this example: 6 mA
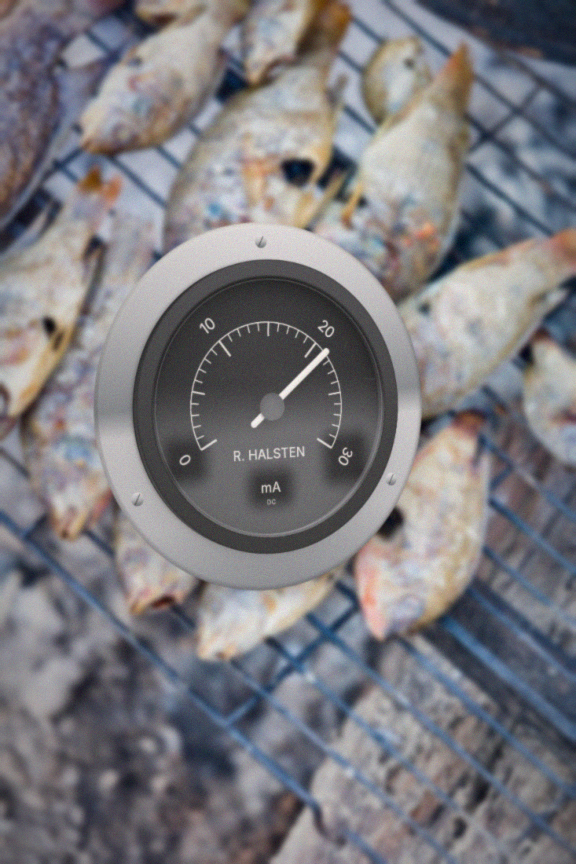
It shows 21 mA
